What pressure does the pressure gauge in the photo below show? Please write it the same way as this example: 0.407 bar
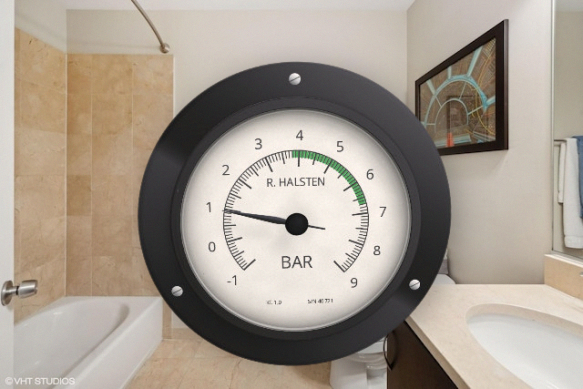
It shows 1 bar
